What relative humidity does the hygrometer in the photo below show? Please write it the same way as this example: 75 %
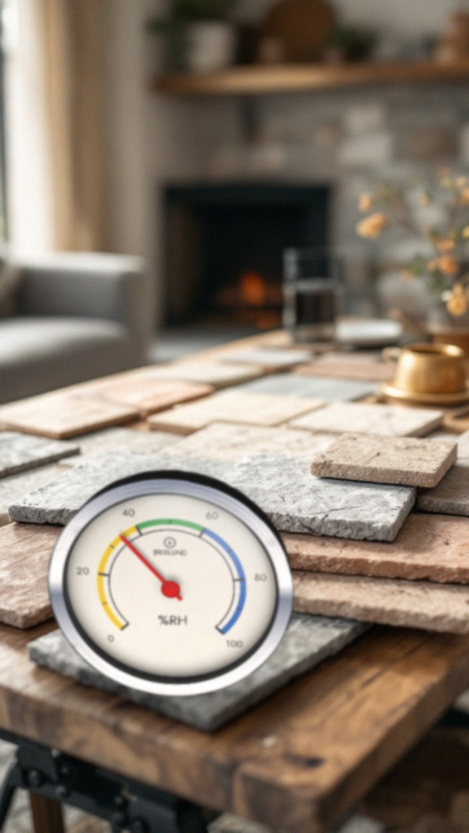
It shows 35 %
